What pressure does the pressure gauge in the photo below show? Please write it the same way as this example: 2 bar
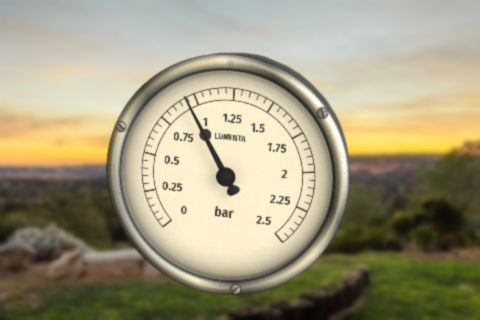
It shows 0.95 bar
